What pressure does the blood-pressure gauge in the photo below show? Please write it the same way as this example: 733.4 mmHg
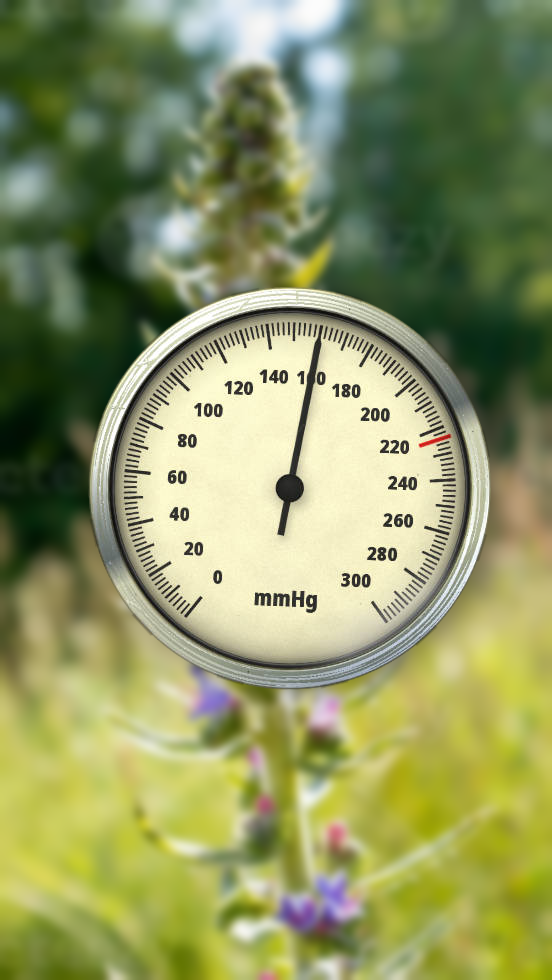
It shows 160 mmHg
